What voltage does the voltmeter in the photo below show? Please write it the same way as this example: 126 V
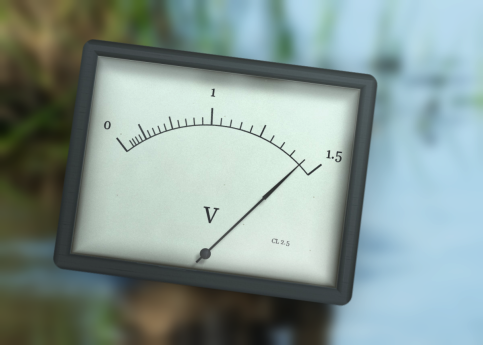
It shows 1.45 V
